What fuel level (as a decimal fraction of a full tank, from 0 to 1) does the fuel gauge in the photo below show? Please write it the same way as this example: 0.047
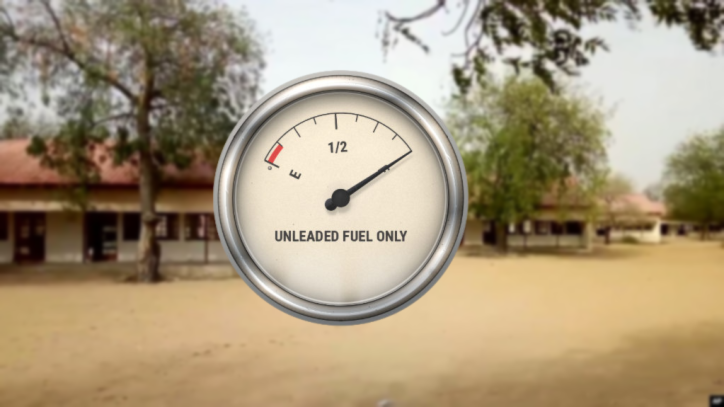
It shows 1
